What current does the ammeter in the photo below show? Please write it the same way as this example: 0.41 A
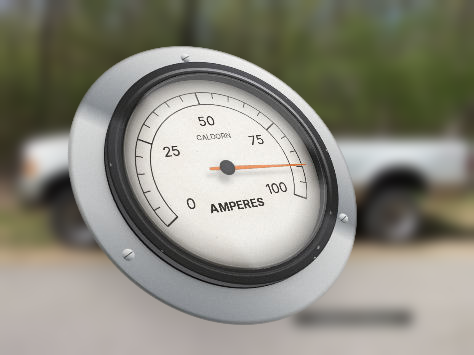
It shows 90 A
